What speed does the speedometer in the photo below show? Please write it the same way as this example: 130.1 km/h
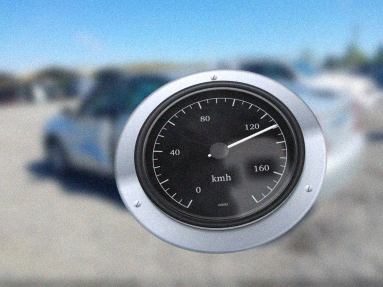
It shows 130 km/h
